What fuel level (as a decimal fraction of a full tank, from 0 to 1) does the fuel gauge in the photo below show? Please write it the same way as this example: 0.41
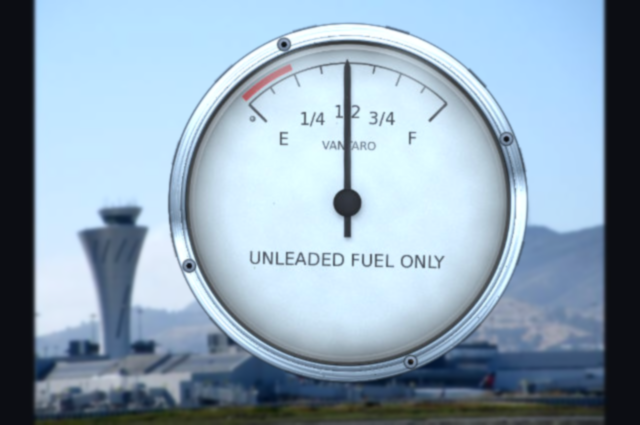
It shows 0.5
